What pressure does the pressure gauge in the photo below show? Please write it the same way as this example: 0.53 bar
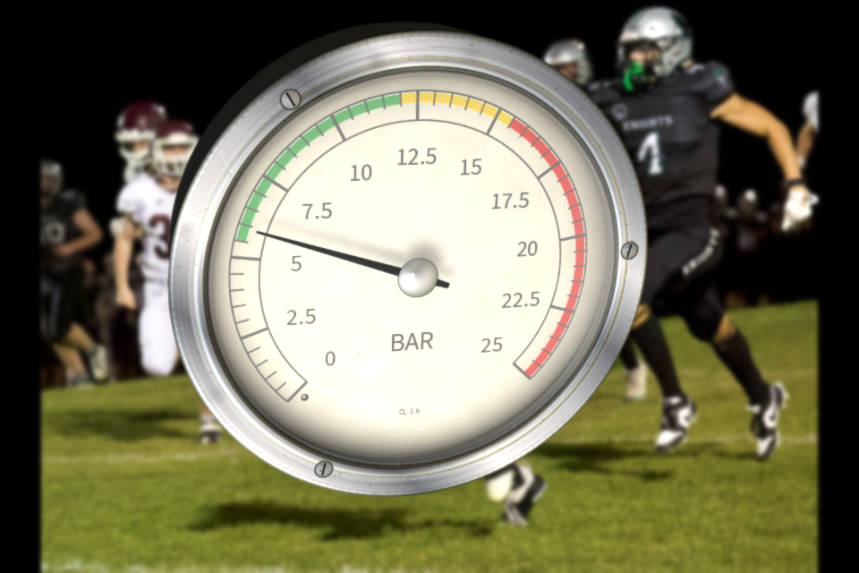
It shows 6 bar
